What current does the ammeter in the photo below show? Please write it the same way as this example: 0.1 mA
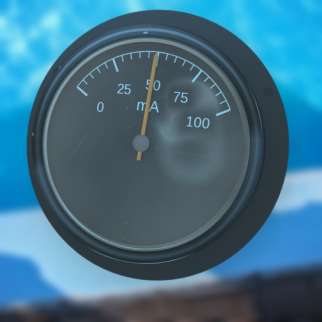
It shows 50 mA
